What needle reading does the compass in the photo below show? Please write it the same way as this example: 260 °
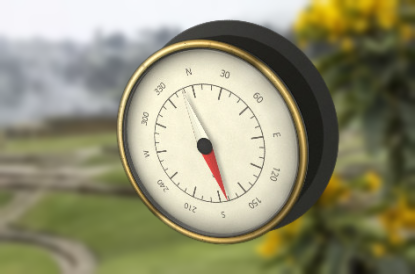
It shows 170 °
